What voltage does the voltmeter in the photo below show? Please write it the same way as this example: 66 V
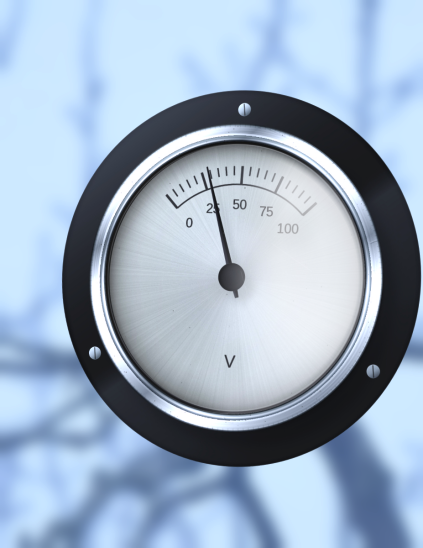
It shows 30 V
